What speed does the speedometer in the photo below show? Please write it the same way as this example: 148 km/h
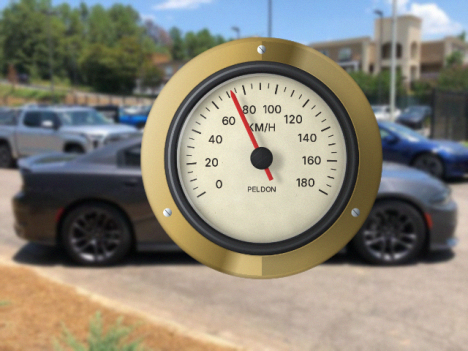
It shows 72.5 km/h
